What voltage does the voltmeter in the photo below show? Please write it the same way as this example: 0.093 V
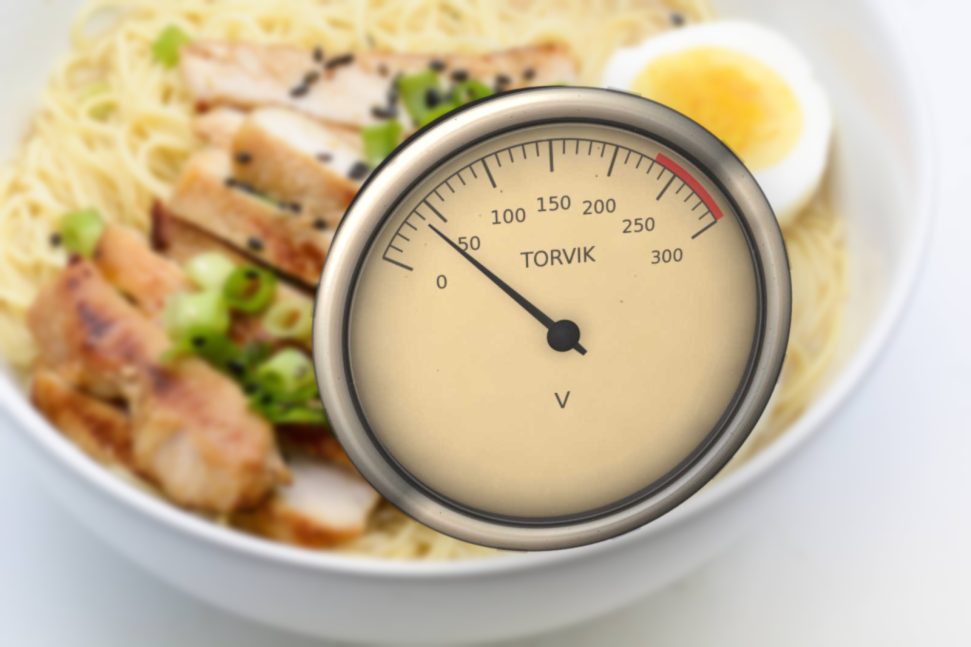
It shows 40 V
